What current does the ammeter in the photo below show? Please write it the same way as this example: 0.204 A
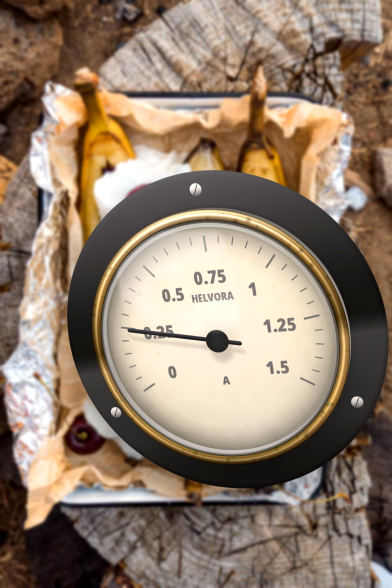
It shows 0.25 A
